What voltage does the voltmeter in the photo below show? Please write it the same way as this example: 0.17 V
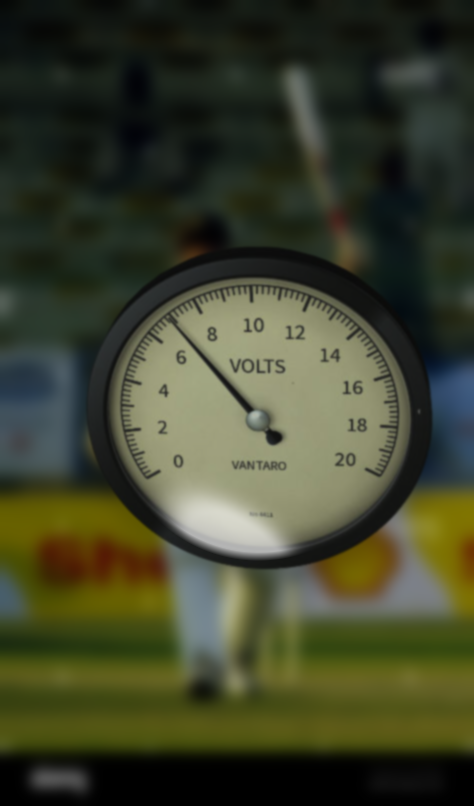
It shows 7 V
